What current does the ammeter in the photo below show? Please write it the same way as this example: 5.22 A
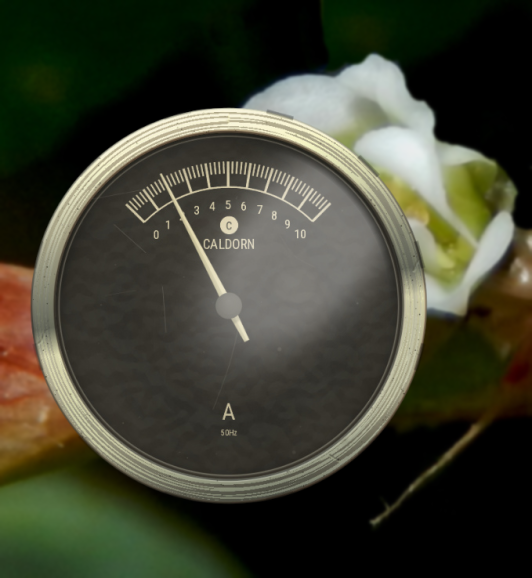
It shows 2 A
